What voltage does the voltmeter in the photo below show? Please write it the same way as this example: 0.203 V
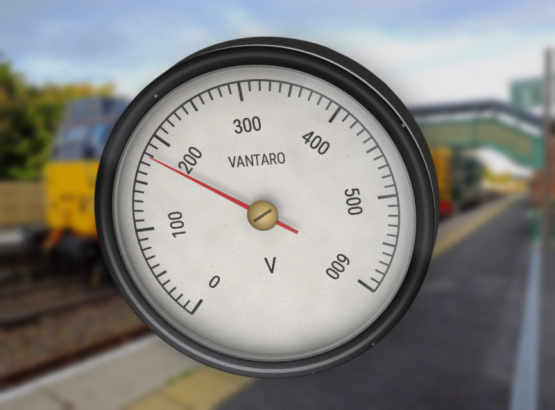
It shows 180 V
